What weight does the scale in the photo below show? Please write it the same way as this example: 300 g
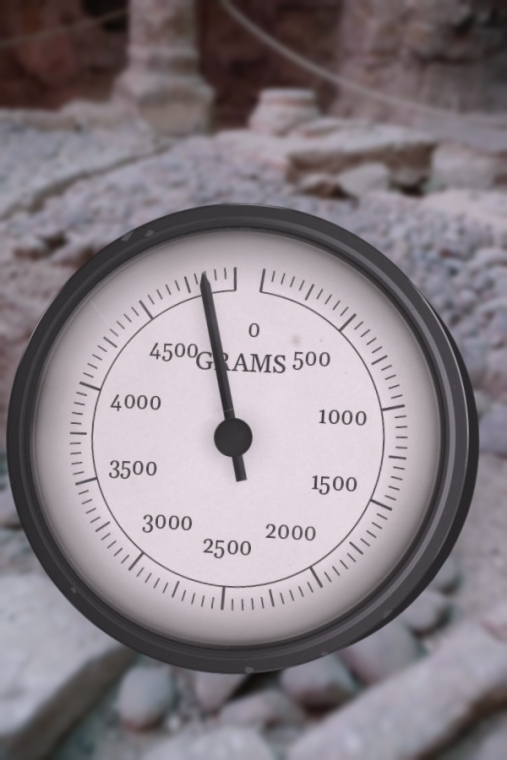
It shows 4850 g
